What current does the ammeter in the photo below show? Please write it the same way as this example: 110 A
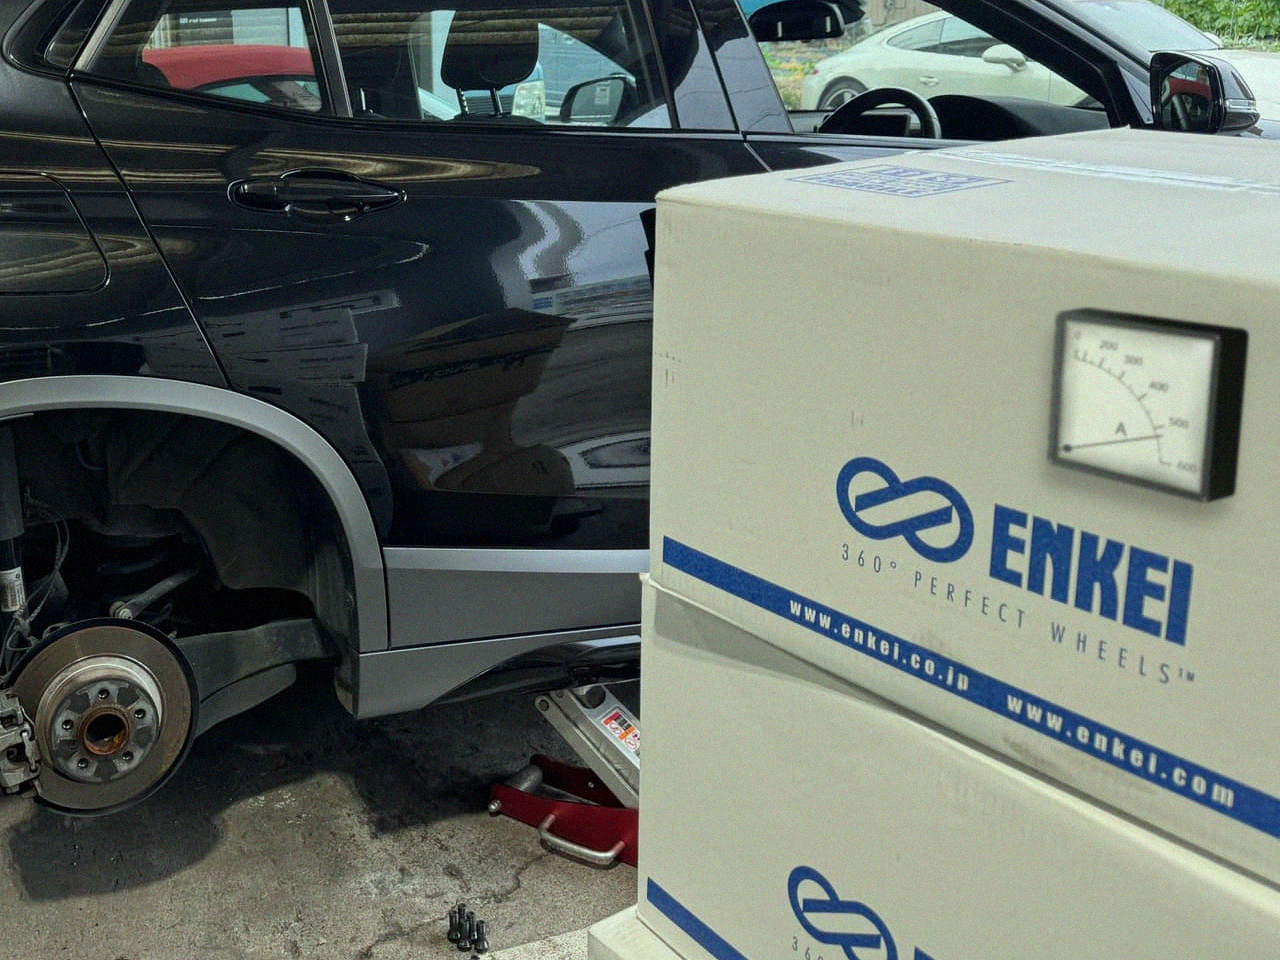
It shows 525 A
